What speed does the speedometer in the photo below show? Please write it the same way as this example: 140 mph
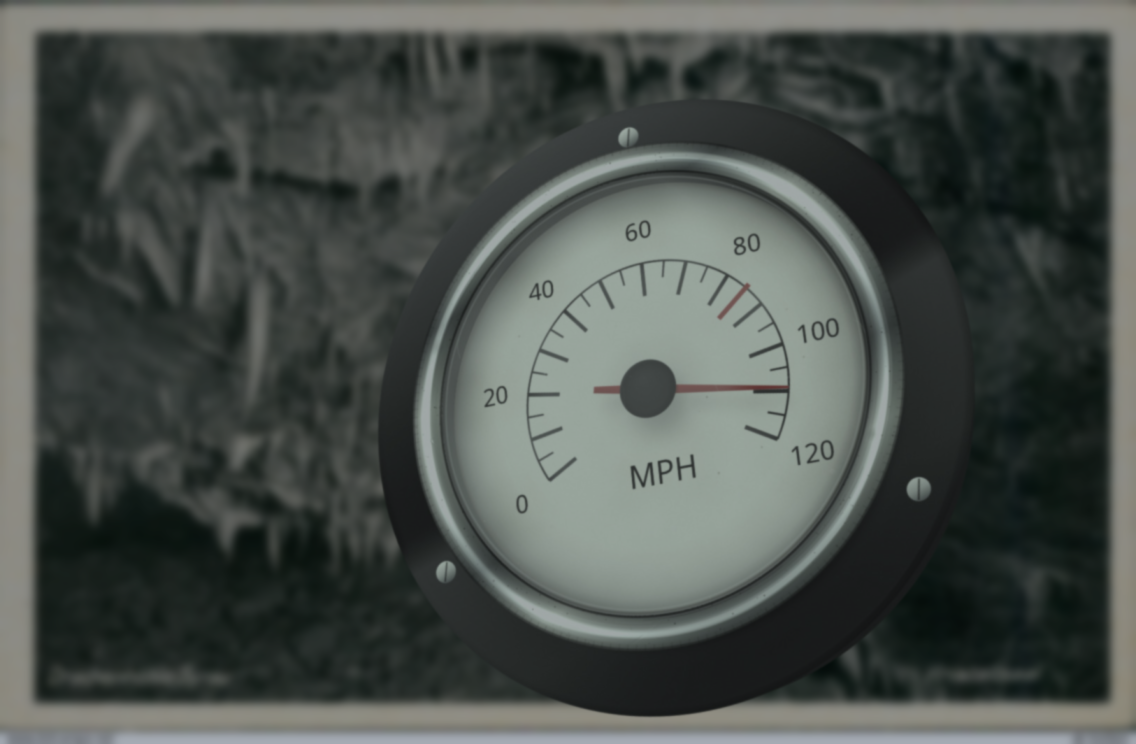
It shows 110 mph
